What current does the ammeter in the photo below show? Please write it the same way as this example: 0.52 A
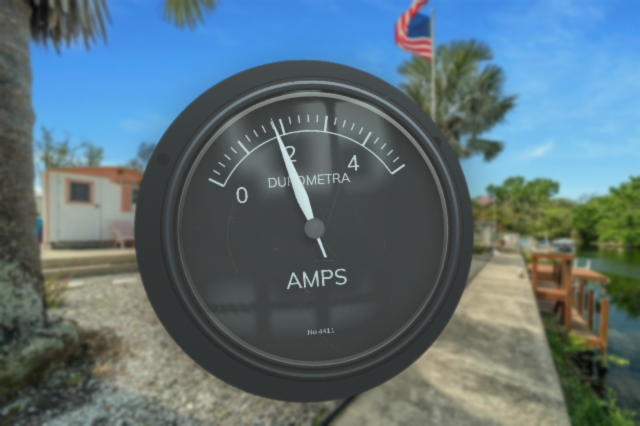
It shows 1.8 A
